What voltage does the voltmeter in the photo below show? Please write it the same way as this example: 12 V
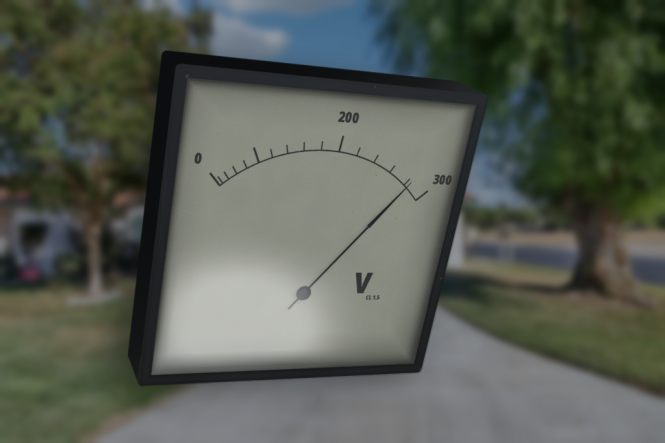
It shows 280 V
